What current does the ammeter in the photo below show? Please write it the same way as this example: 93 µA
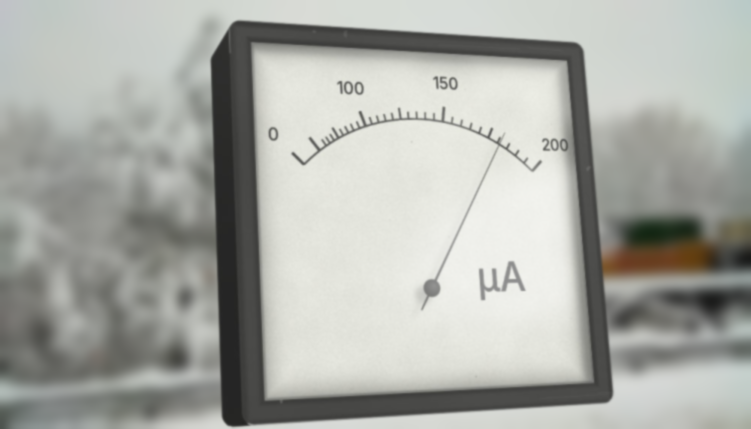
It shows 180 µA
